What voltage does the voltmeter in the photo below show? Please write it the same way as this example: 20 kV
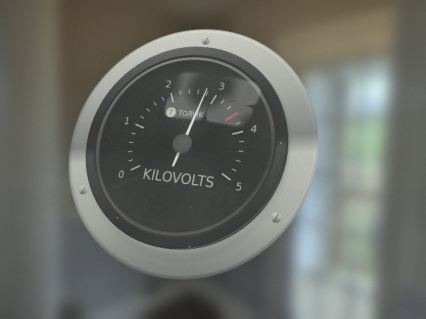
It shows 2.8 kV
